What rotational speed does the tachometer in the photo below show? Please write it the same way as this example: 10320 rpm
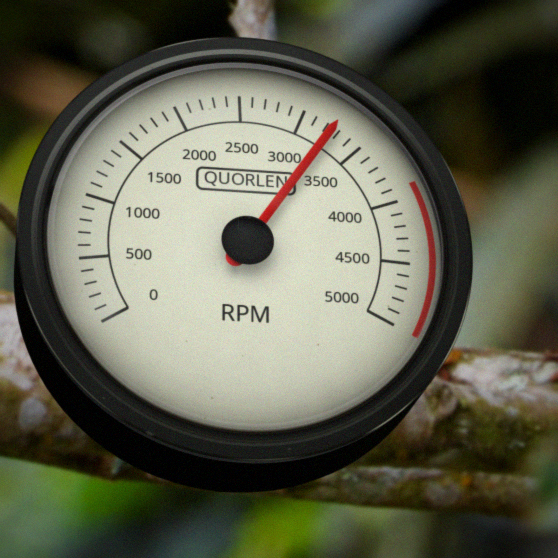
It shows 3250 rpm
